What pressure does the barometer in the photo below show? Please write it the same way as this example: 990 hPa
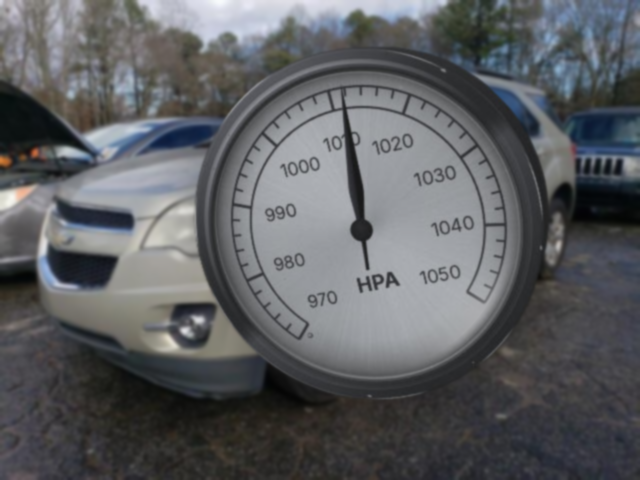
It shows 1012 hPa
